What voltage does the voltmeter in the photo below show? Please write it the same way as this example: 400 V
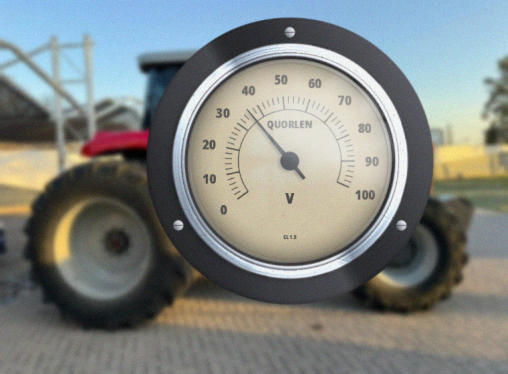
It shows 36 V
